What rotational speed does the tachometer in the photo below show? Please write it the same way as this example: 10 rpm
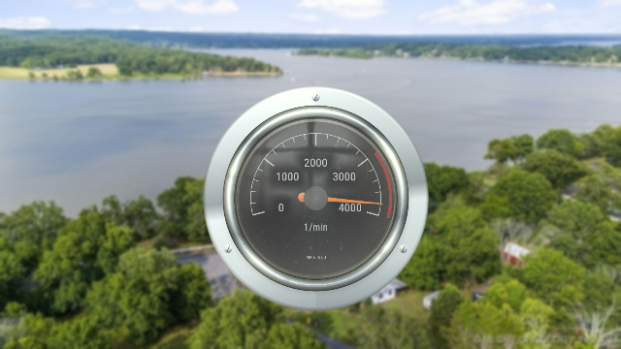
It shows 3800 rpm
